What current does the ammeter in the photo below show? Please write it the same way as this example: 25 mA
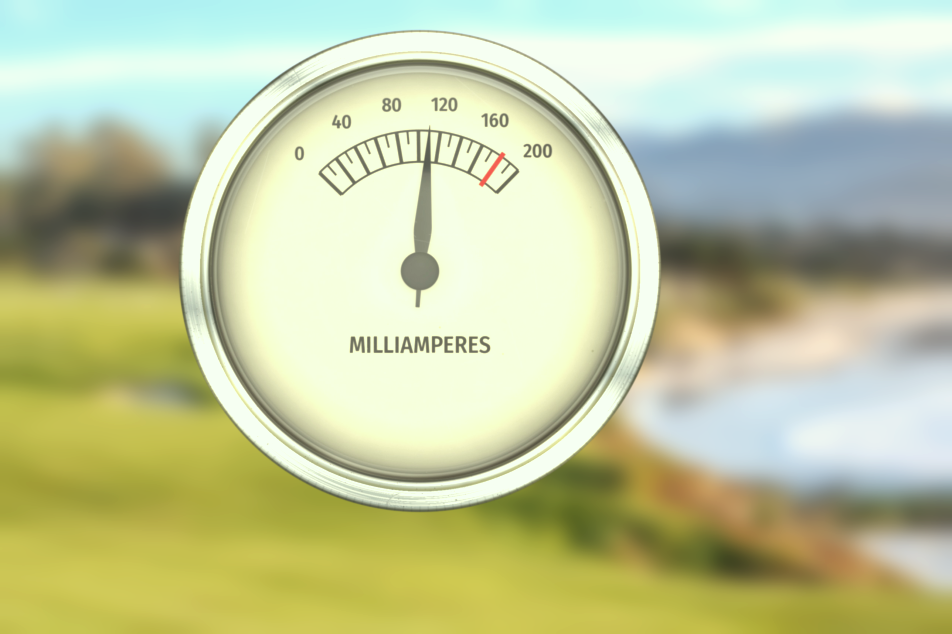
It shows 110 mA
